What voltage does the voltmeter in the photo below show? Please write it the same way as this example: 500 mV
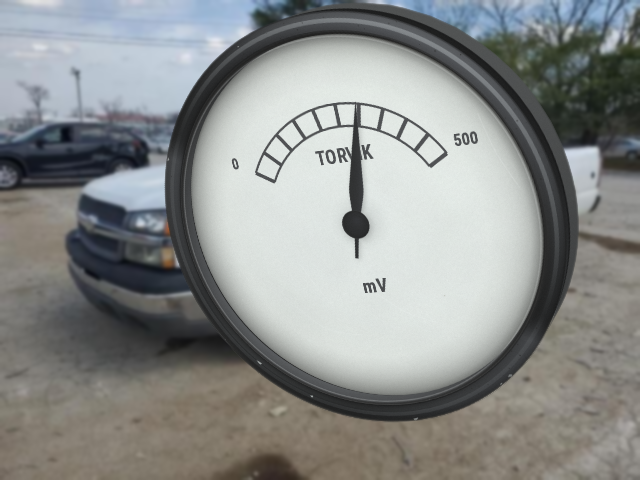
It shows 300 mV
